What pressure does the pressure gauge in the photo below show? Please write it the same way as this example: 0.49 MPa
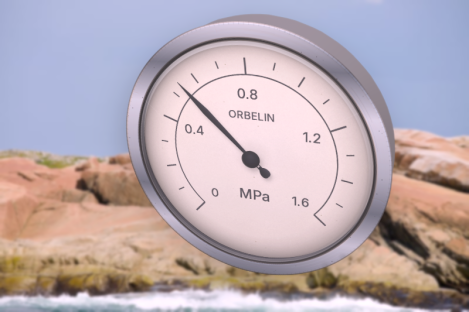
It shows 0.55 MPa
